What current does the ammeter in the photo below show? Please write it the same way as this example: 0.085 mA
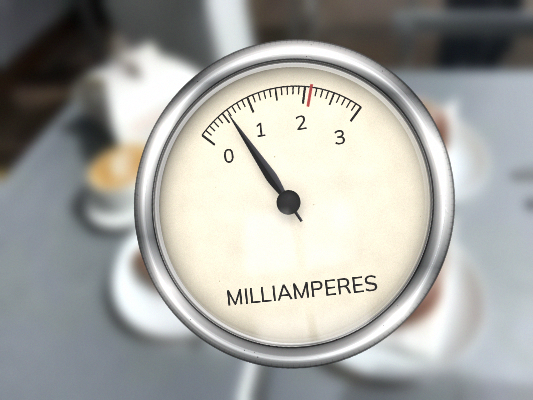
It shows 0.6 mA
